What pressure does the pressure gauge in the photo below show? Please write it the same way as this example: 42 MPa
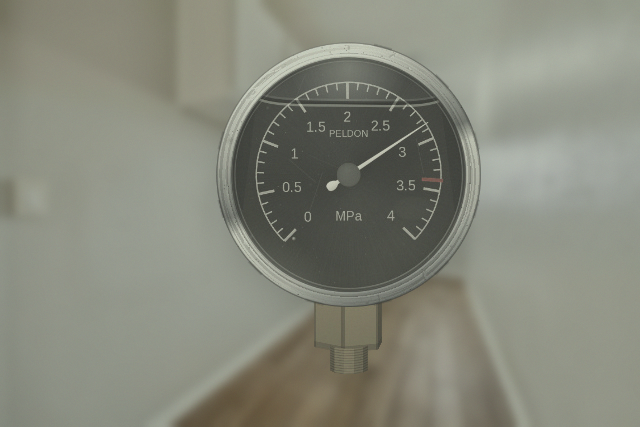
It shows 2.85 MPa
